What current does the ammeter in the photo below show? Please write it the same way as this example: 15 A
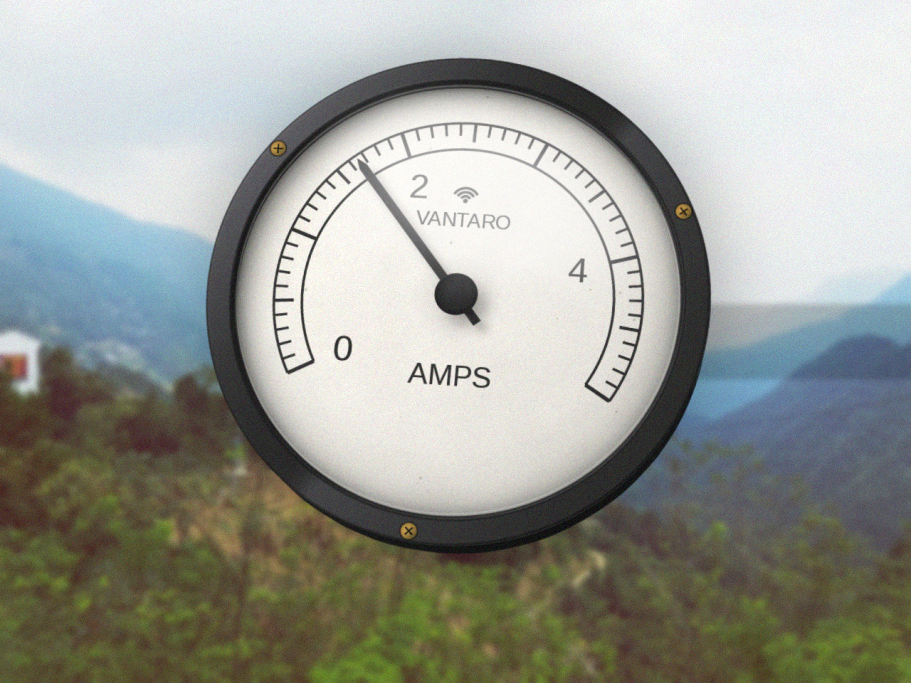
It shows 1.65 A
